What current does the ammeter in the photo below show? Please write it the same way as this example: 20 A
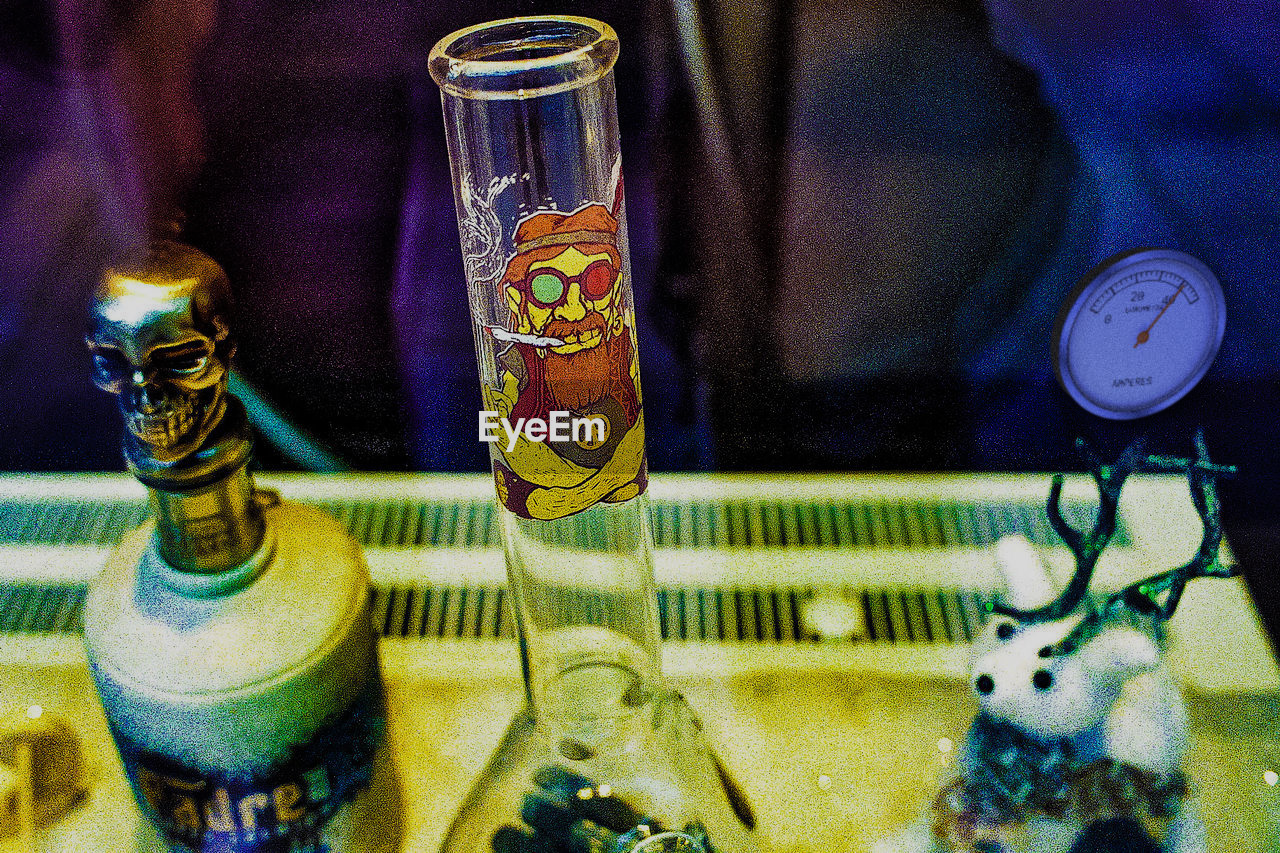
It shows 40 A
